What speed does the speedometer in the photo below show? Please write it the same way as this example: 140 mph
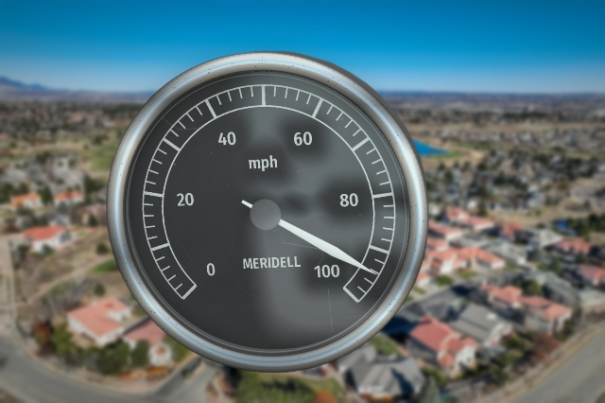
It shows 94 mph
